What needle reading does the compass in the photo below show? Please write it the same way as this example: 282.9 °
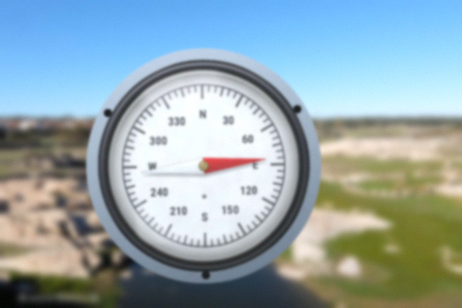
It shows 85 °
